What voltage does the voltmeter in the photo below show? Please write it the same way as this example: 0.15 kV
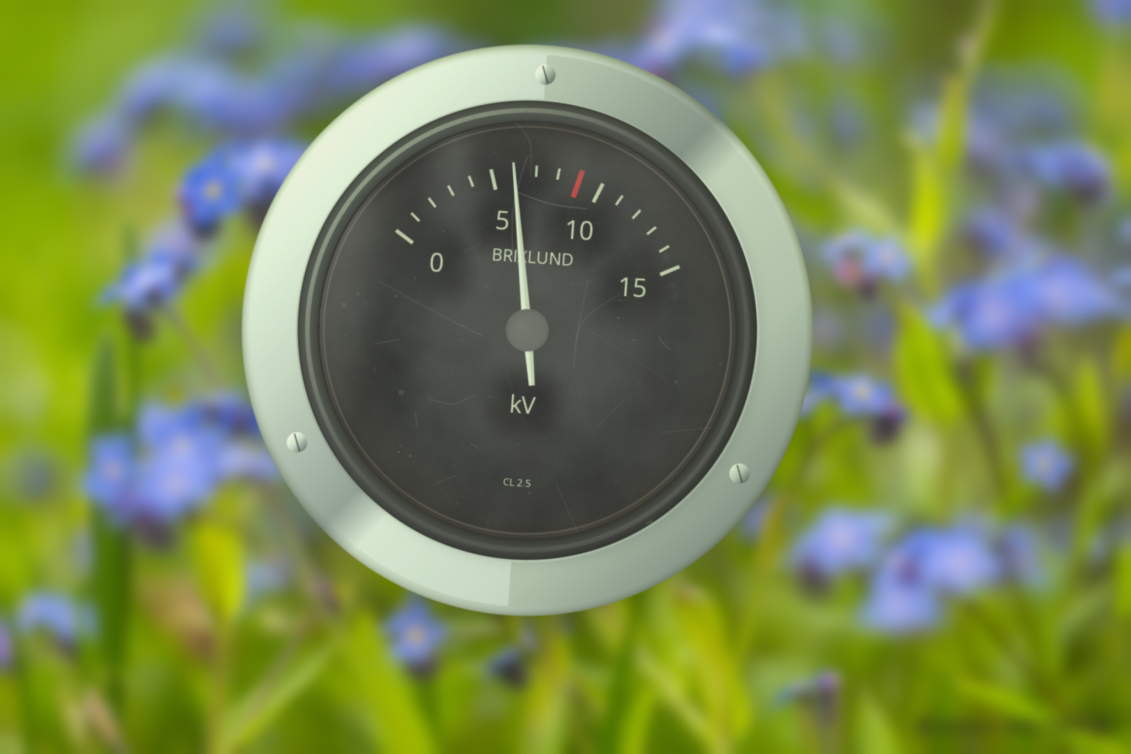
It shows 6 kV
